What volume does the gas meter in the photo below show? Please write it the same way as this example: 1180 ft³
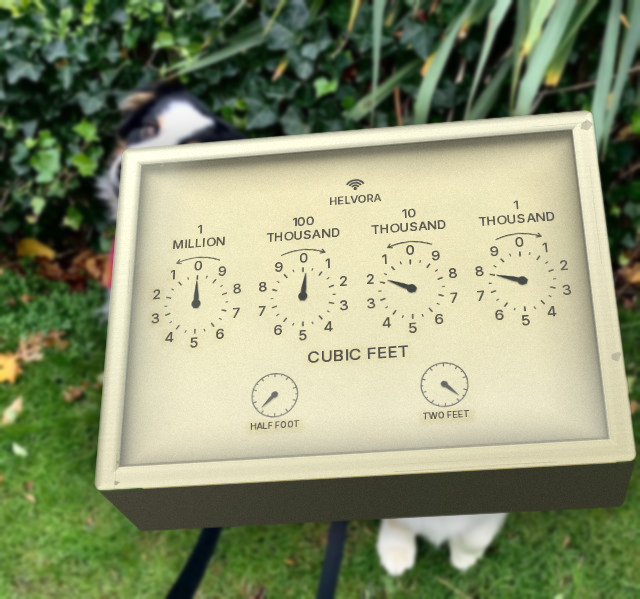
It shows 1800 ft³
